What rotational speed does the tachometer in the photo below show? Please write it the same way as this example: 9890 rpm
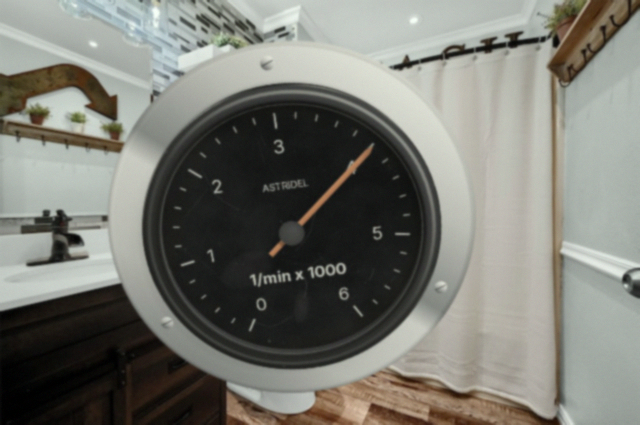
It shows 4000 rpm
